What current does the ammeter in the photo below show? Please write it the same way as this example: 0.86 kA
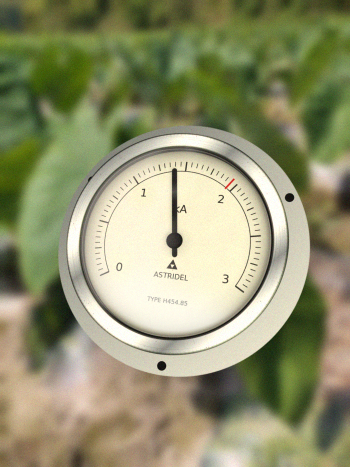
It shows 1.4 kA
